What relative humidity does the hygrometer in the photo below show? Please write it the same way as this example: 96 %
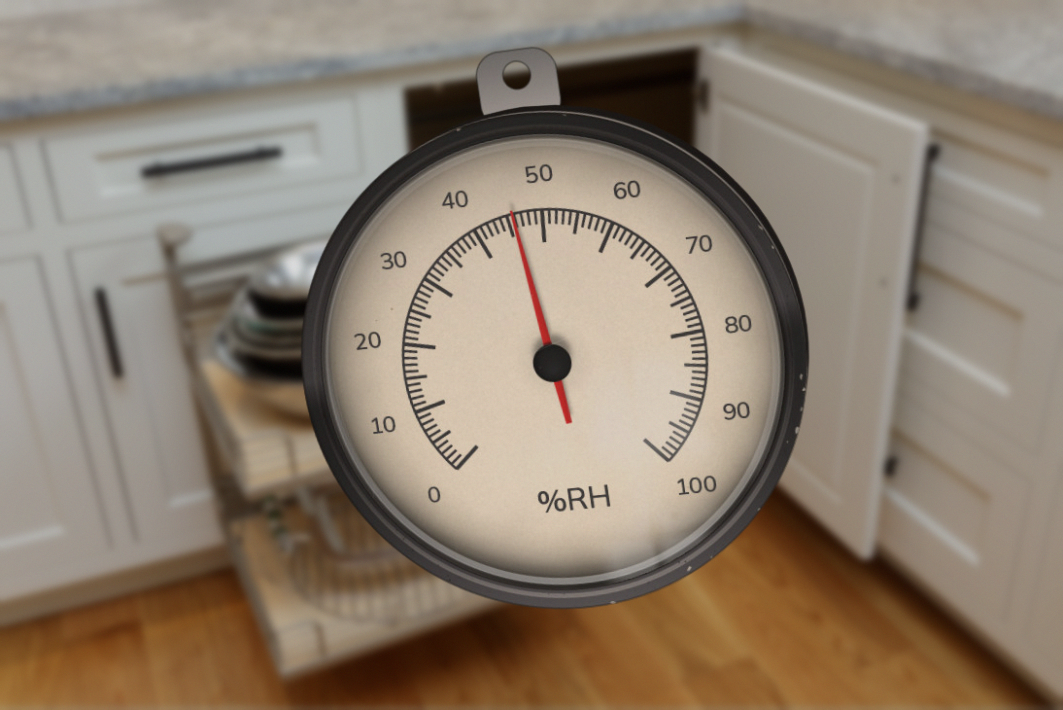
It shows 46 %
